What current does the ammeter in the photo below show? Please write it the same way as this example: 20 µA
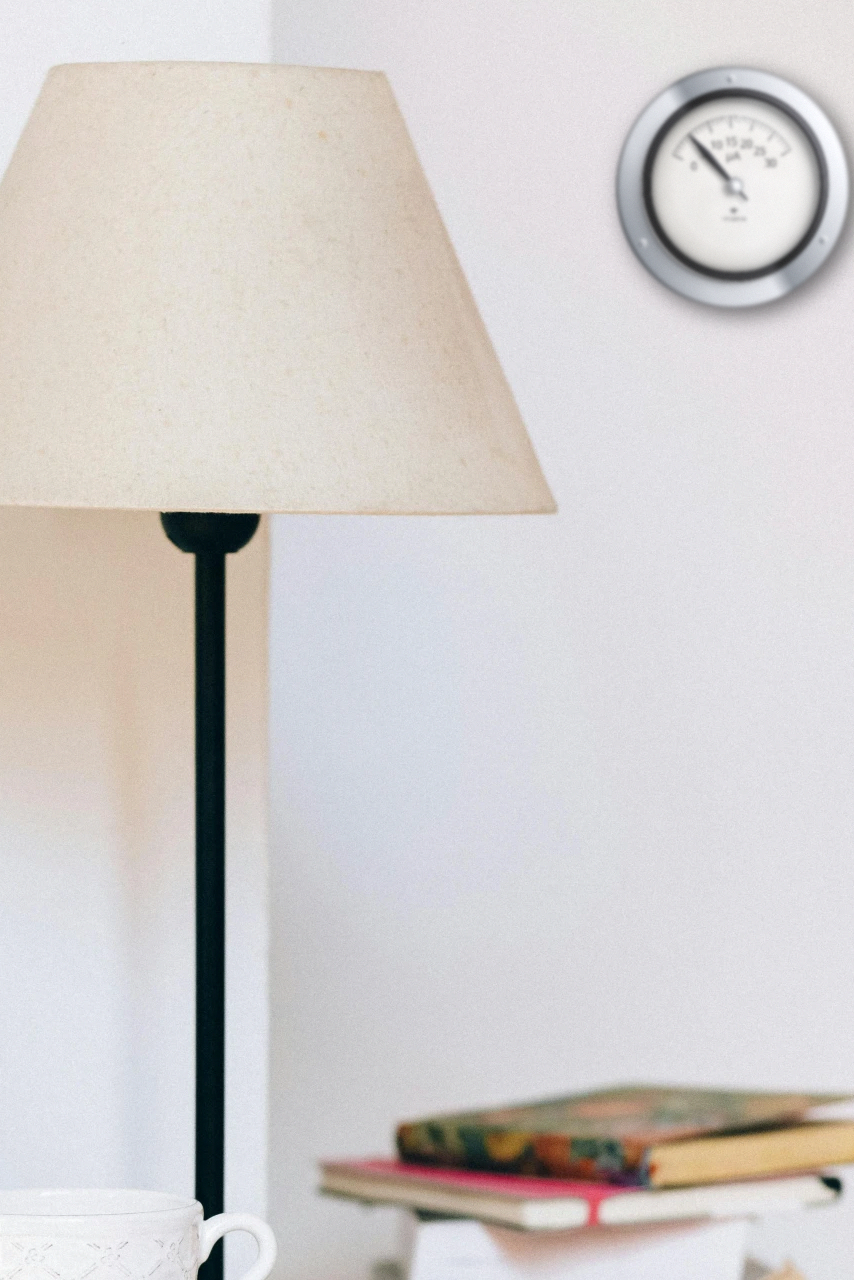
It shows 5 µA
